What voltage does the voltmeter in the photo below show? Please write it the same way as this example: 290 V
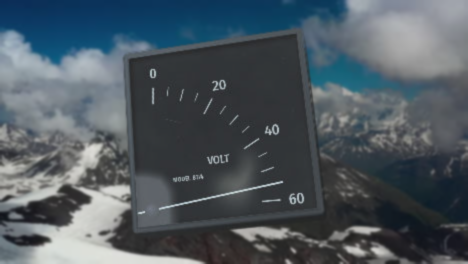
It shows 55 V
